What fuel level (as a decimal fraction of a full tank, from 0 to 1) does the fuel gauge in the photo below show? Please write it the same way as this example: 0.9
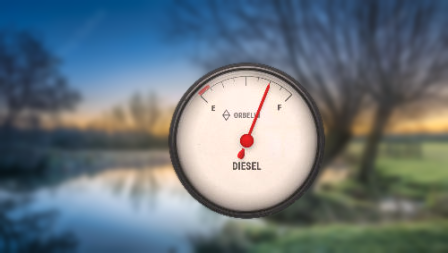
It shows 0.75
